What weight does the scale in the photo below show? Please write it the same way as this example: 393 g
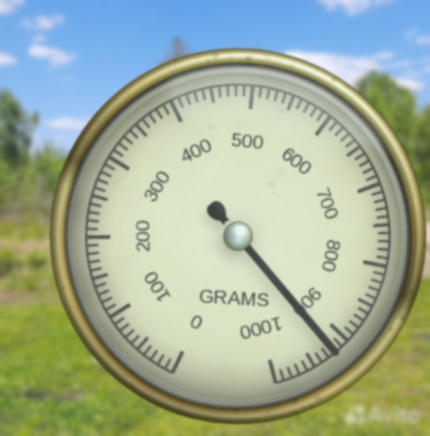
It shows 920 g
